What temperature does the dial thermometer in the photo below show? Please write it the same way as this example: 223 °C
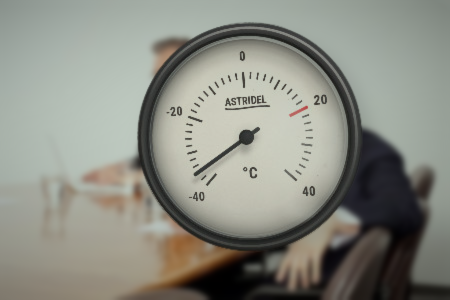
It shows -36 °C
